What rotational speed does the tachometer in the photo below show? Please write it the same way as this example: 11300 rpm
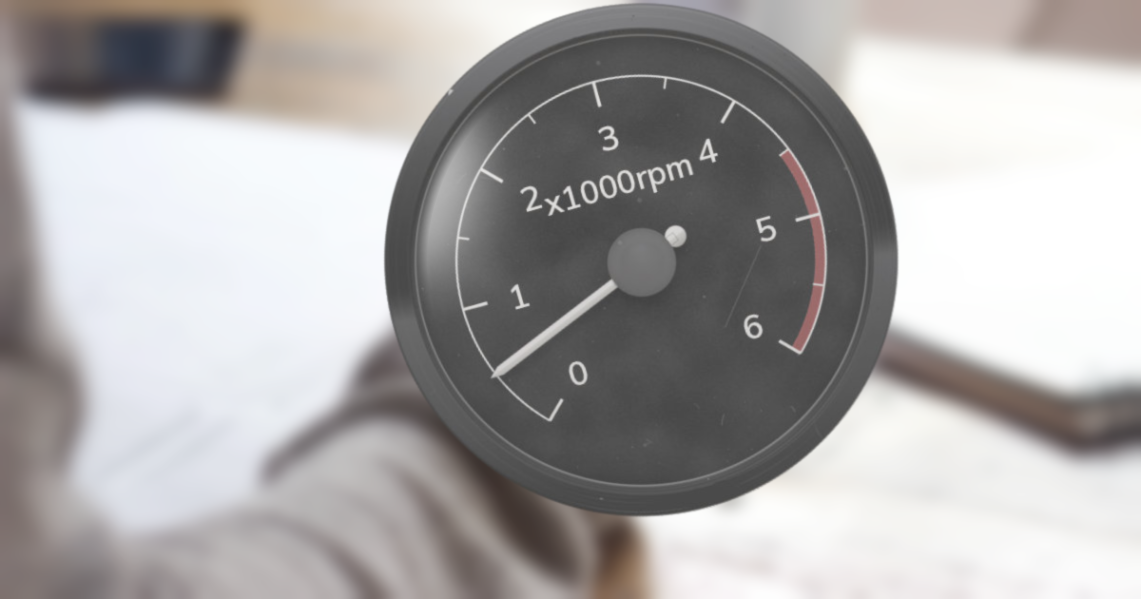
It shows 500 rpm
